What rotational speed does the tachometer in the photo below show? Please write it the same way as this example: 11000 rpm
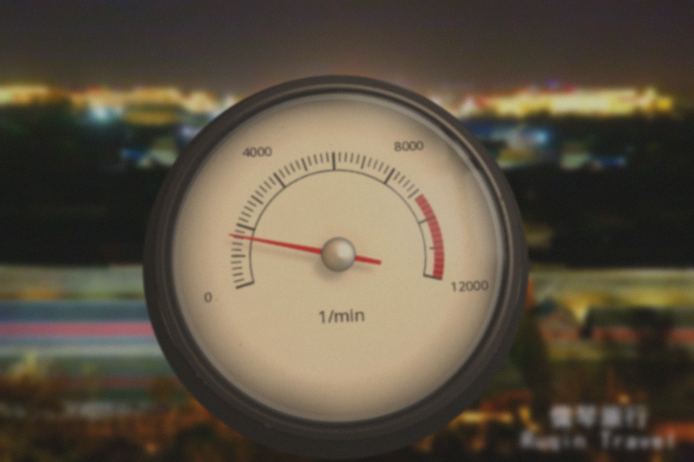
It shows 1600 rpm
